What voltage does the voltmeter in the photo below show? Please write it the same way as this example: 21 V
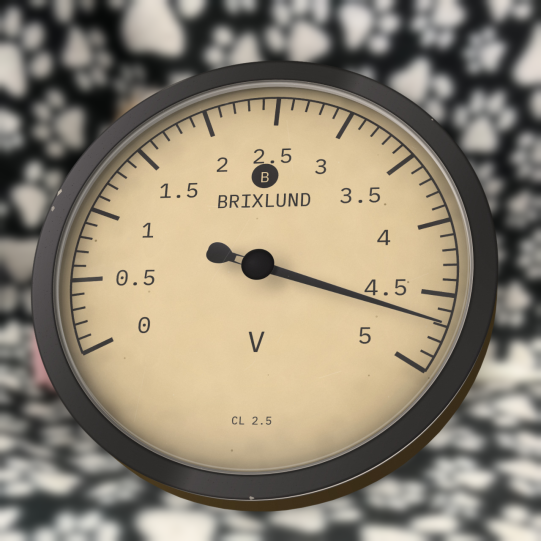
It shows 4.7 V
